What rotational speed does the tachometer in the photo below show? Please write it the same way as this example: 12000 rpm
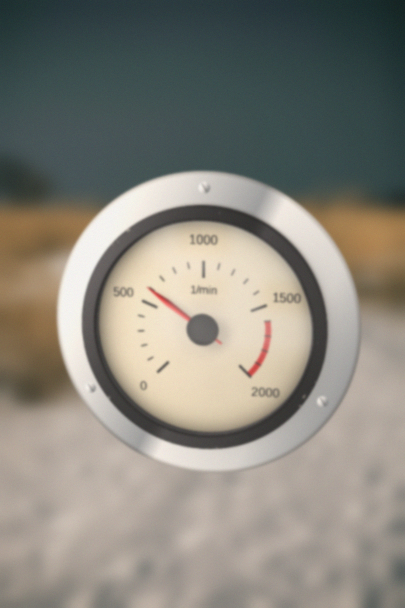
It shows 600 rpm
